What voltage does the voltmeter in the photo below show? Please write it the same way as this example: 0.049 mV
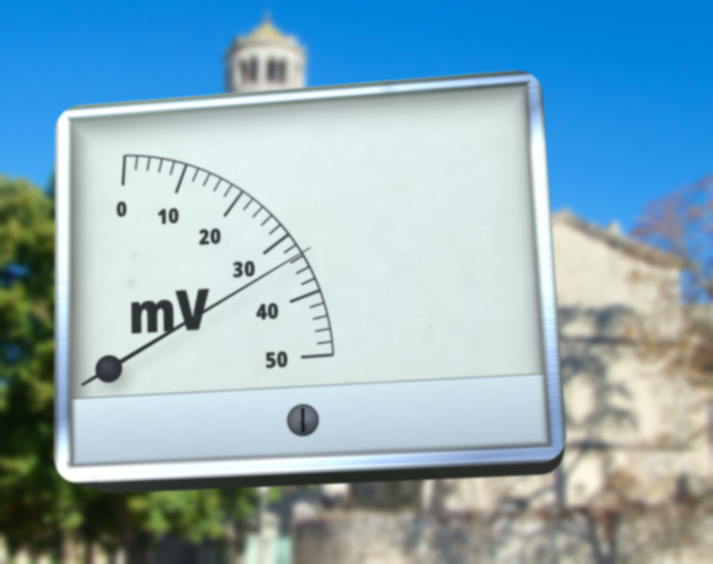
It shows 34 mV
